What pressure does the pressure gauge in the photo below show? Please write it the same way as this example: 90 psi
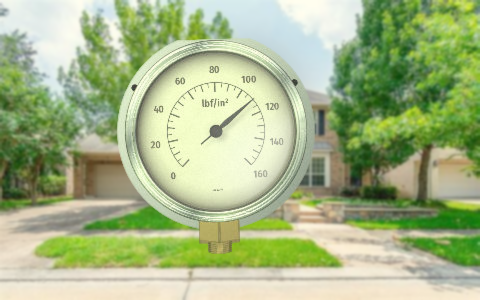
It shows 110 psi
